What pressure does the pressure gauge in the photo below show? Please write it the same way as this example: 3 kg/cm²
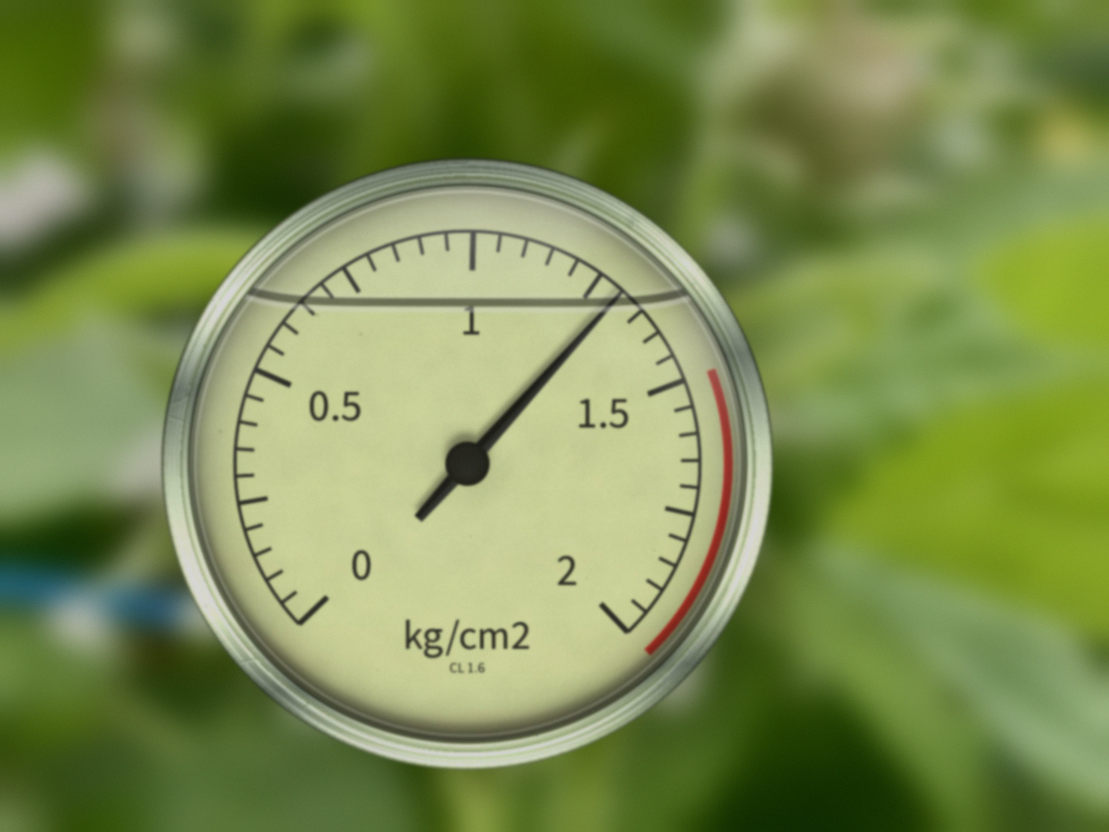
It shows 1.3 kg/cm²
